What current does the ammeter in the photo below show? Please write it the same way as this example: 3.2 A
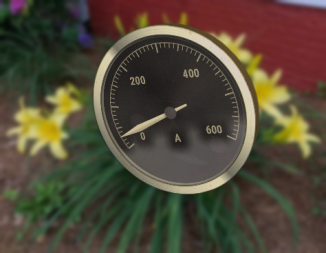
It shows 30 A
